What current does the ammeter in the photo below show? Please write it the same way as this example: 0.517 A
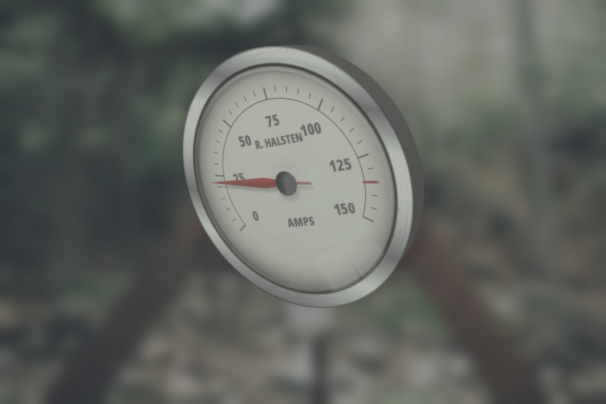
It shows 22.5 A
